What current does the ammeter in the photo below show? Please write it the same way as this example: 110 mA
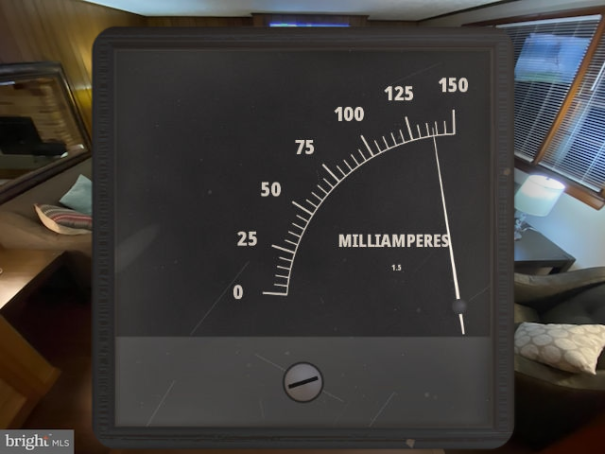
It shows 137.5 mA
